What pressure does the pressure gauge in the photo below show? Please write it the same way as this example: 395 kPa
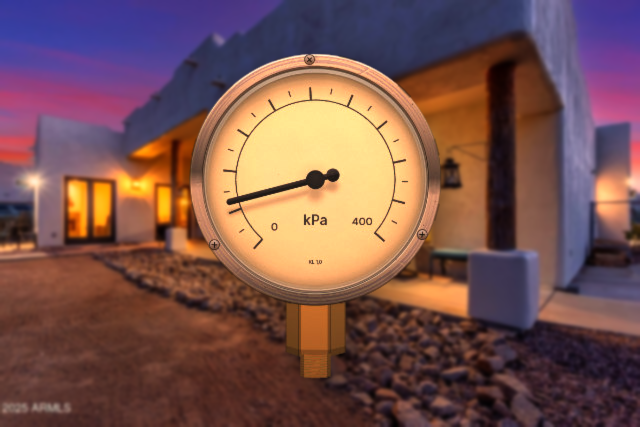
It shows 50 kPa
